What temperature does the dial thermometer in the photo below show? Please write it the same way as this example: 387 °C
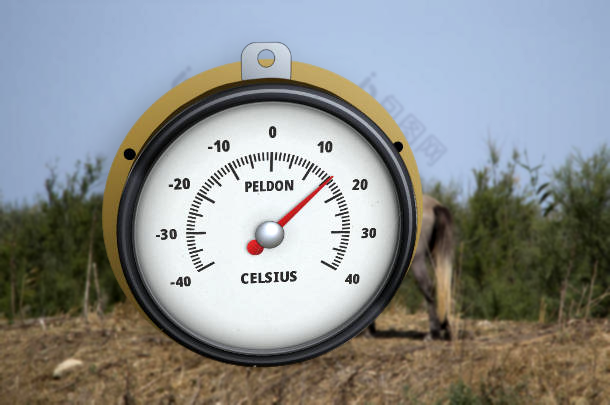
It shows 15 °C
